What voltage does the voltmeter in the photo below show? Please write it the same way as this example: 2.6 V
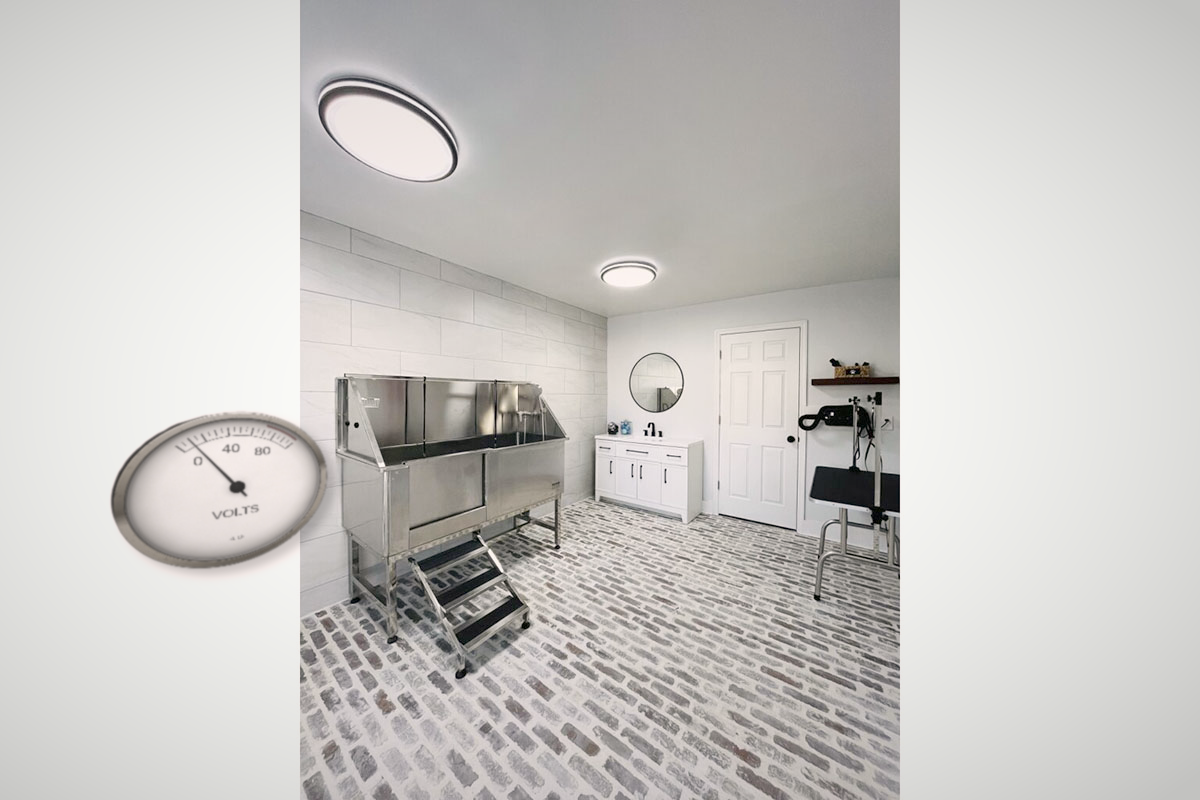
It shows 10 V
